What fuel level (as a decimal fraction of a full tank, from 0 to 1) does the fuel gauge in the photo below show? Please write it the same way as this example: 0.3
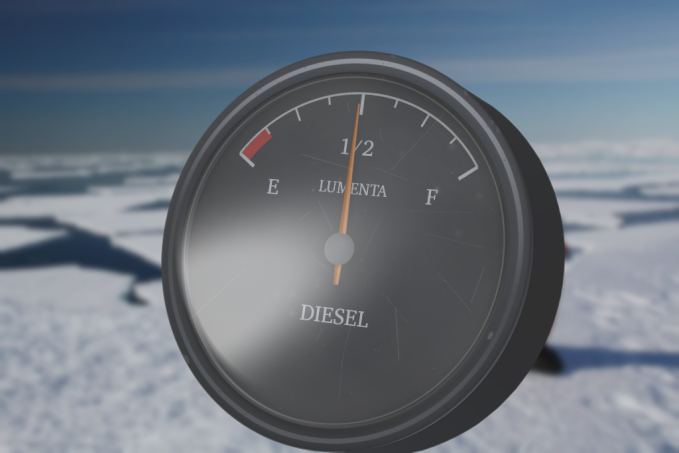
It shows 0.5
